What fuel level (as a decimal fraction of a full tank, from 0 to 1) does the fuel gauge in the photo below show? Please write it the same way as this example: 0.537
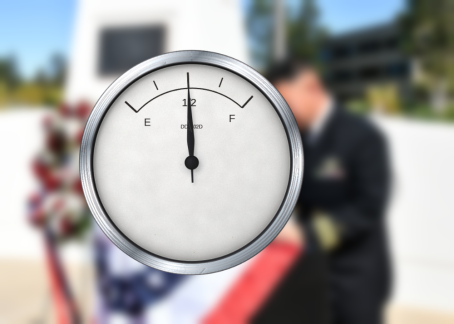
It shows 0.5
